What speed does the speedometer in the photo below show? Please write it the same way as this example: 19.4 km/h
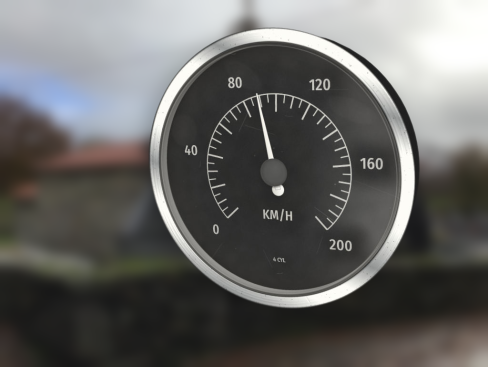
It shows 90 km/h
